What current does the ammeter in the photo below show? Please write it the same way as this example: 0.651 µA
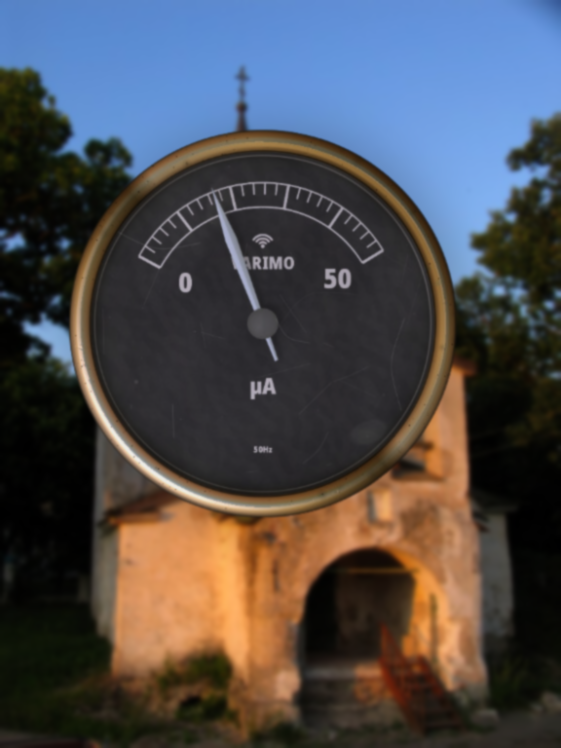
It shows 17 µA
